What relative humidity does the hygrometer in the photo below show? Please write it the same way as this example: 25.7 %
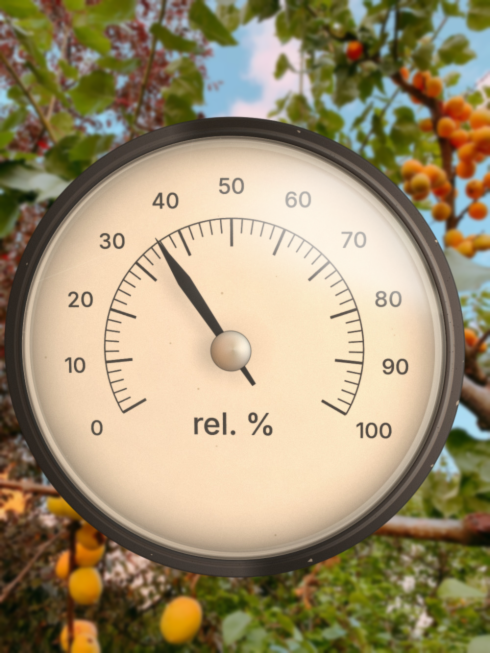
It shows 36 %
